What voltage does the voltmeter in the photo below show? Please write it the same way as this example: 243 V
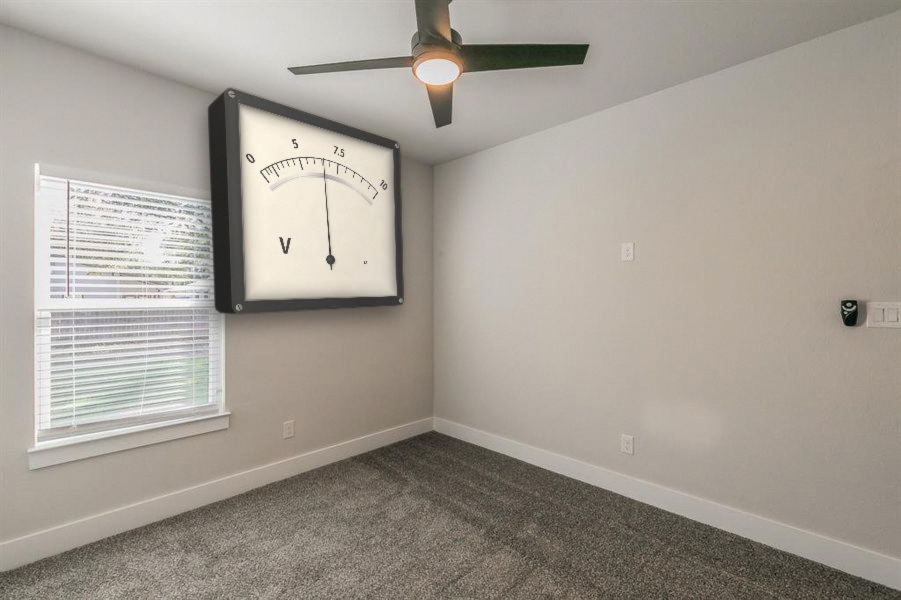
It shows 6.5 V
